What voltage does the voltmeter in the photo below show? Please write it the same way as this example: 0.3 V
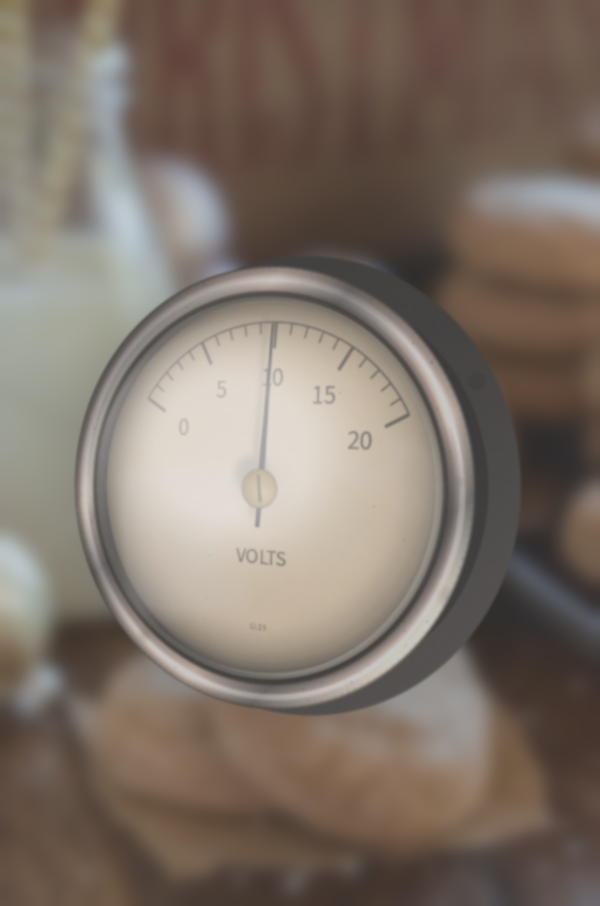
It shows 10 V
